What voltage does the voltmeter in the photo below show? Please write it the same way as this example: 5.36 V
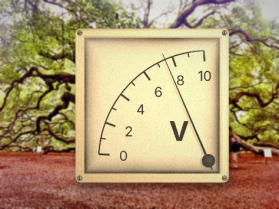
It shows 7.5 V
